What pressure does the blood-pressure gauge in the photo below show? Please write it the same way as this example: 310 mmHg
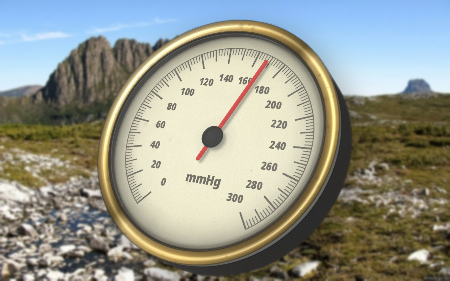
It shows 170 mmHg
